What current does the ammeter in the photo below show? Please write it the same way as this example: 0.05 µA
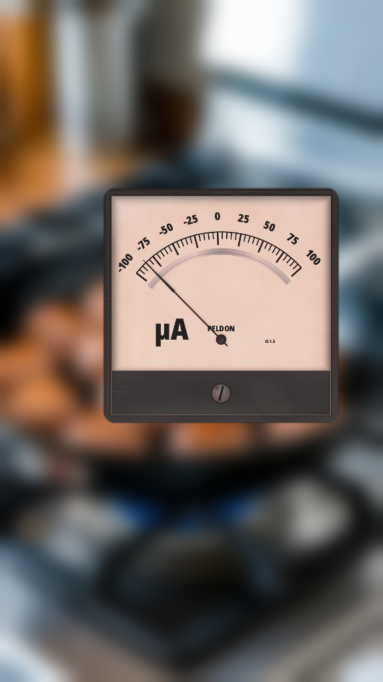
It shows -85 µA
